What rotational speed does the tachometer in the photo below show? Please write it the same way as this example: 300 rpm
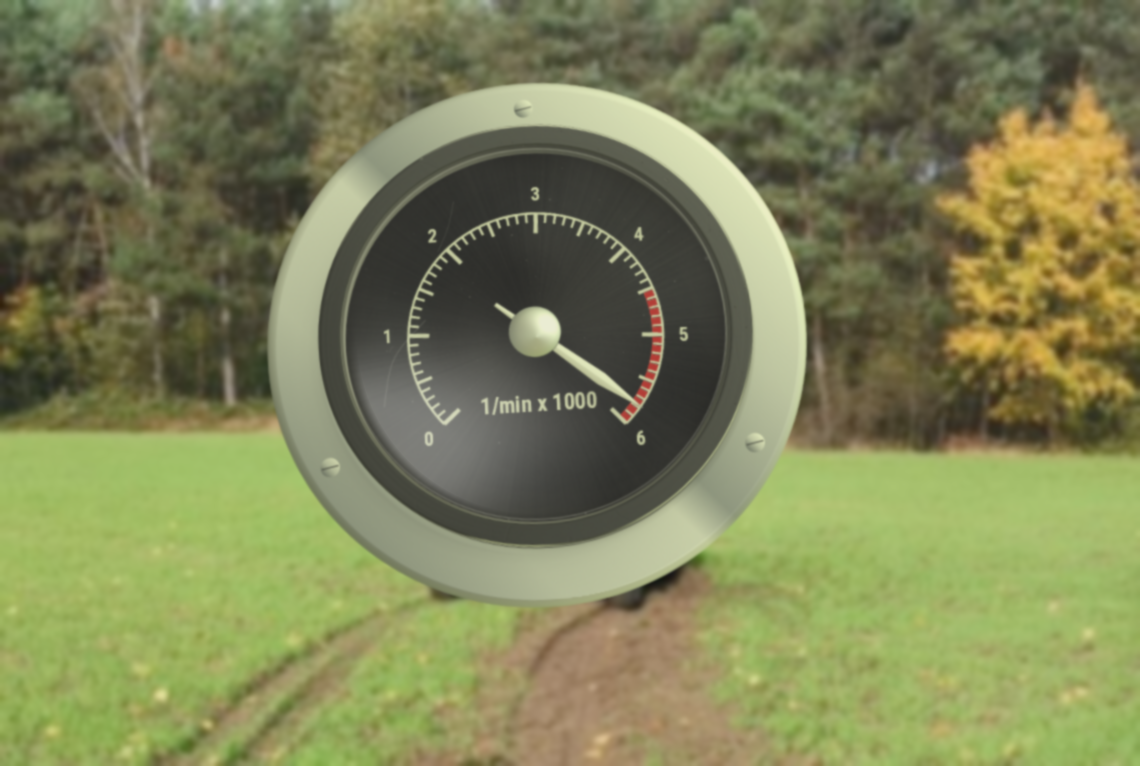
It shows 5800 rpm
